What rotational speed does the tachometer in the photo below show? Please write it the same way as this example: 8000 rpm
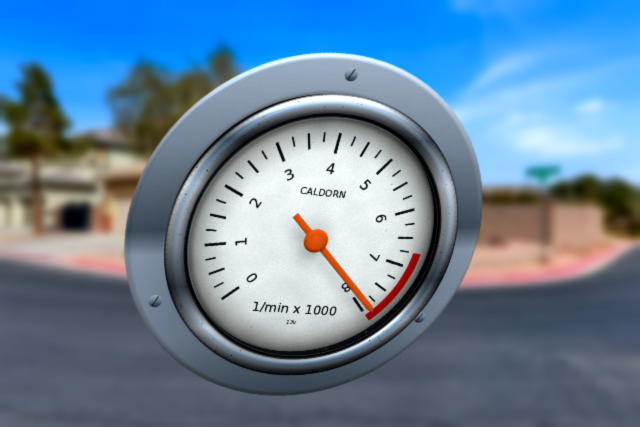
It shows 7875 rpm
